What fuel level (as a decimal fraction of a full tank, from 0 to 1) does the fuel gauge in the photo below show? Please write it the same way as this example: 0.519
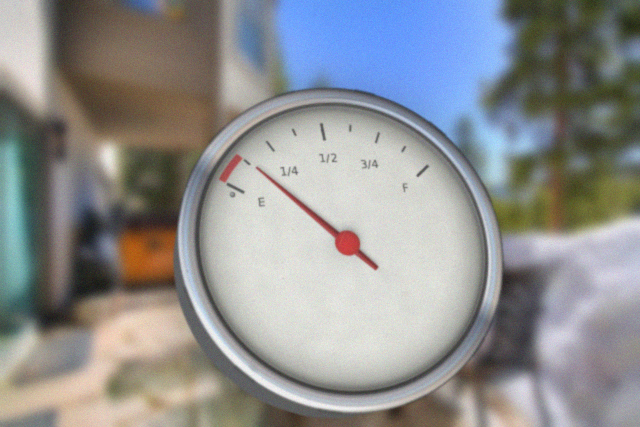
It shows 0.125
